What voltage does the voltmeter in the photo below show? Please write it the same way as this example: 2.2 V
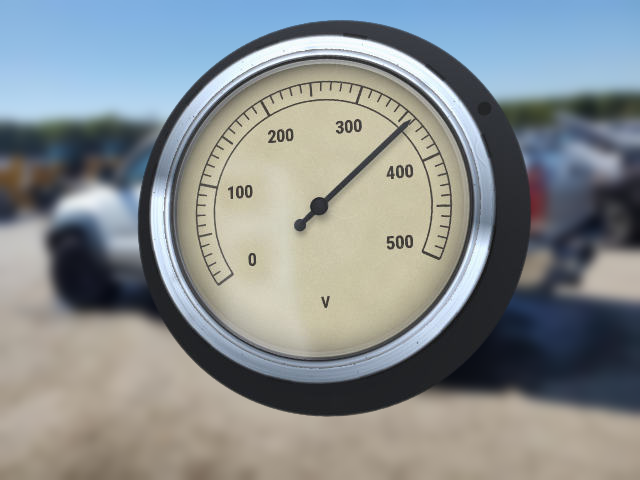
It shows 360 V
